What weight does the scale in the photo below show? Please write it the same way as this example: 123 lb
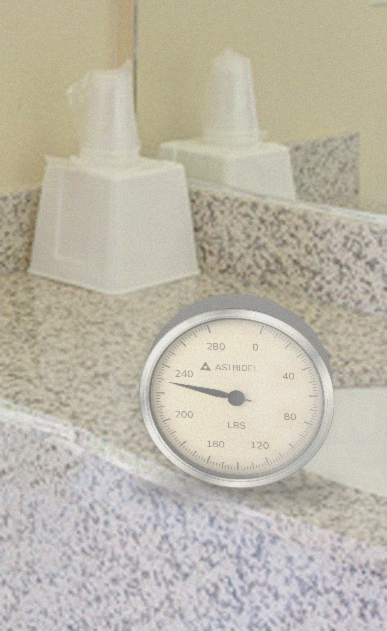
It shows 230 lb
